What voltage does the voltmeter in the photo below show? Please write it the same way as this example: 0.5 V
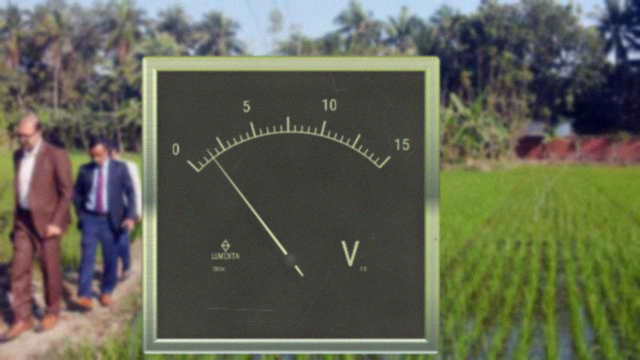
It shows 1.5 V
